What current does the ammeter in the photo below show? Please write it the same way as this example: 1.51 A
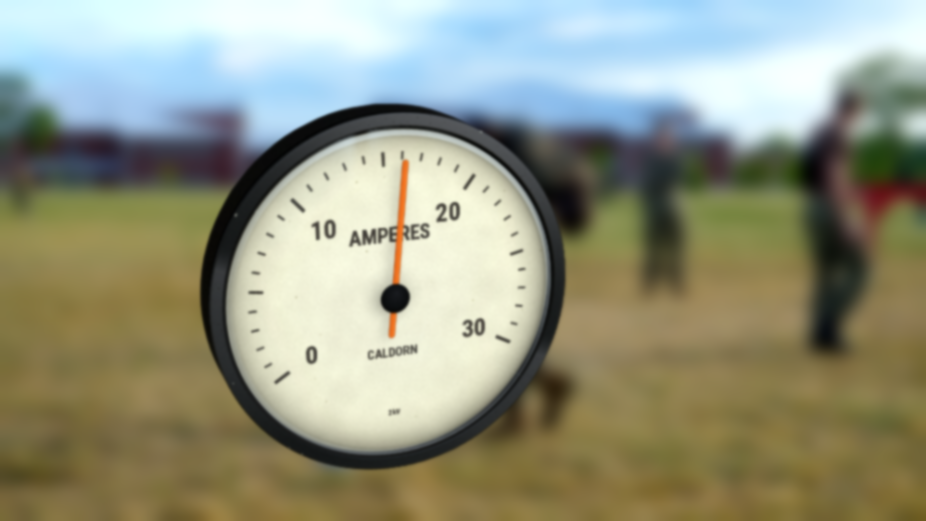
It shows 16 A
